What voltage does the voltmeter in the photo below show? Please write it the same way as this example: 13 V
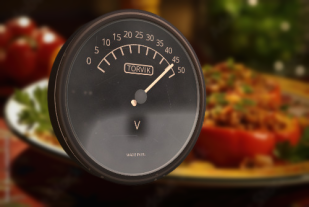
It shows 45 V
